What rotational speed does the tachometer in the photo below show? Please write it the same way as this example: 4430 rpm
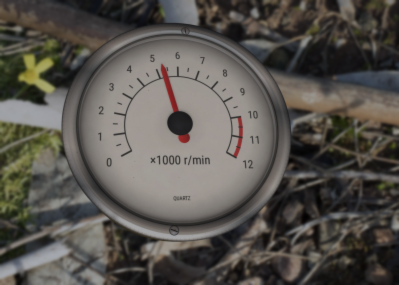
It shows 5250 rpm
